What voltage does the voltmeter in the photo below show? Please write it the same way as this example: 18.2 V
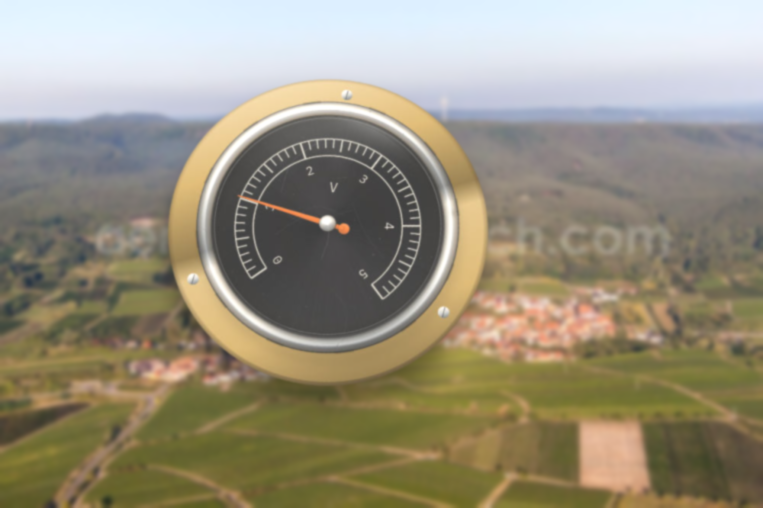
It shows 1 V
